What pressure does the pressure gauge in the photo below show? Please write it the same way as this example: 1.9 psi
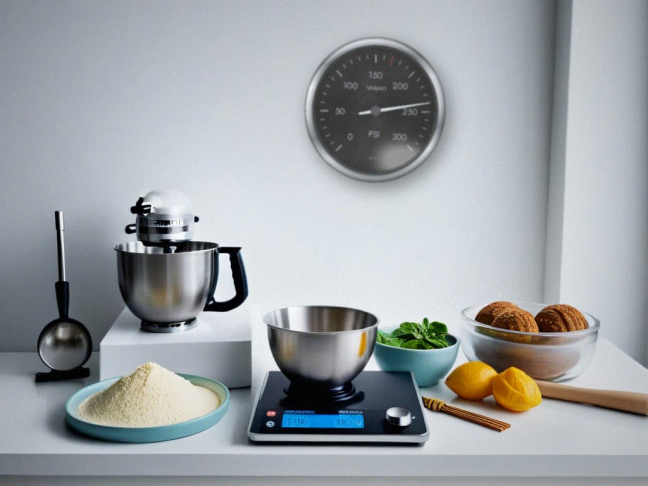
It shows 240 psi
